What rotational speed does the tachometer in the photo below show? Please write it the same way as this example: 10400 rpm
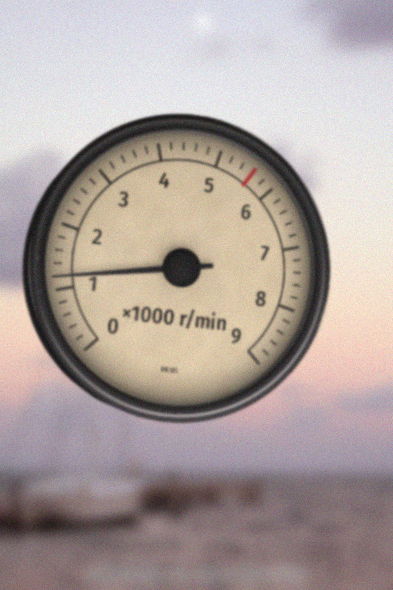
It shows 1200 rpm
